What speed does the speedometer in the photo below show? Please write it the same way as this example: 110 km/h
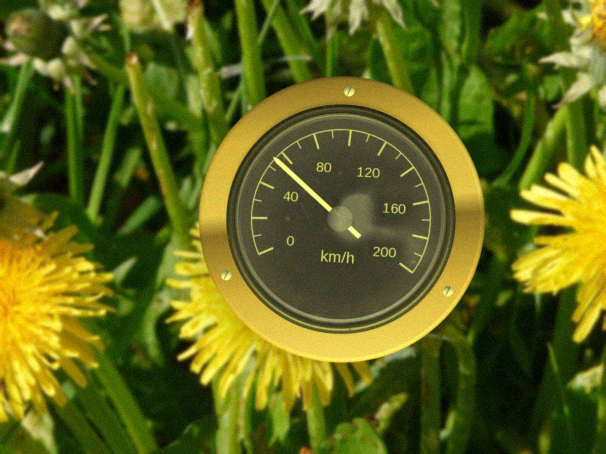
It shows 55 km/h
